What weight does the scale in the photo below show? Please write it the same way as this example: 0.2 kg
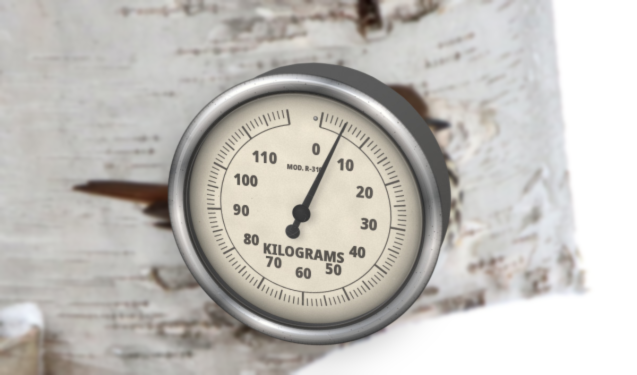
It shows 5 kg
